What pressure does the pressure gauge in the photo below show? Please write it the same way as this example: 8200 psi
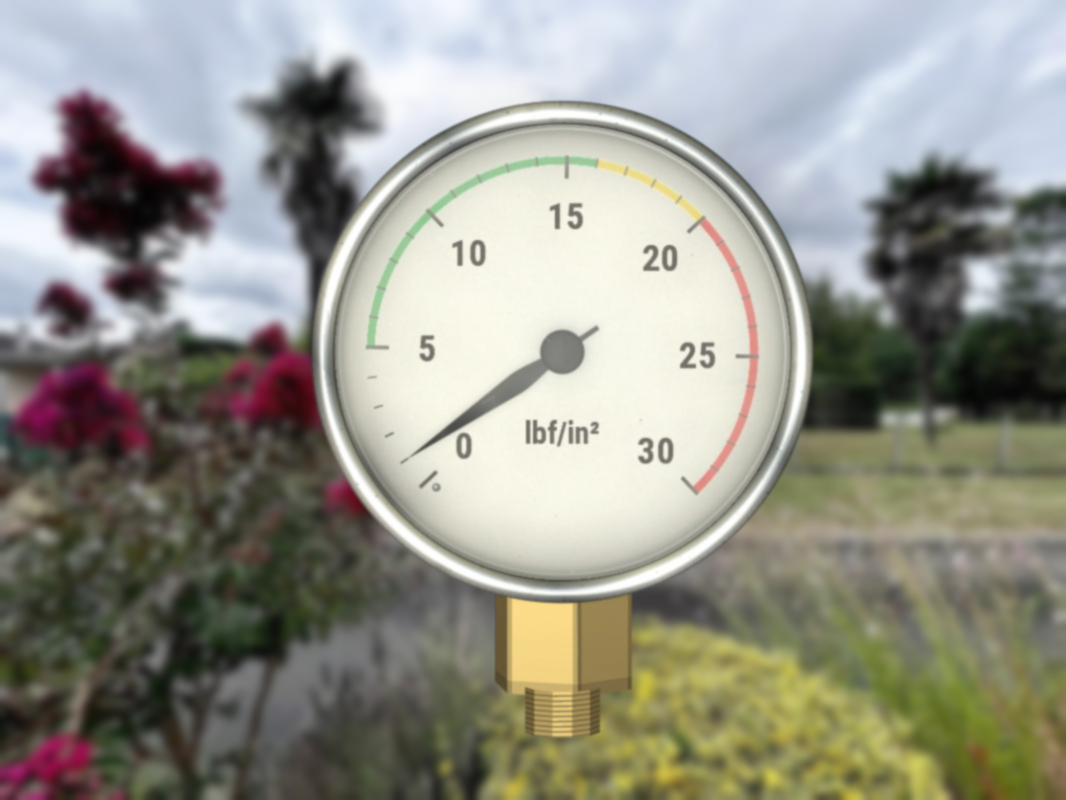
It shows 1 psi
